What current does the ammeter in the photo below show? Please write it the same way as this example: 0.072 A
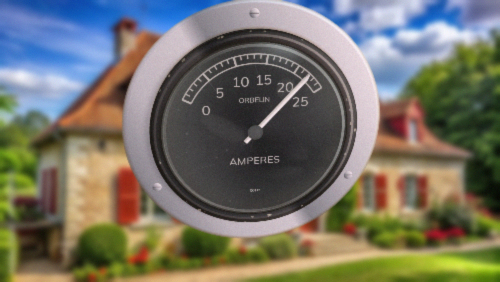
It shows 22 A
